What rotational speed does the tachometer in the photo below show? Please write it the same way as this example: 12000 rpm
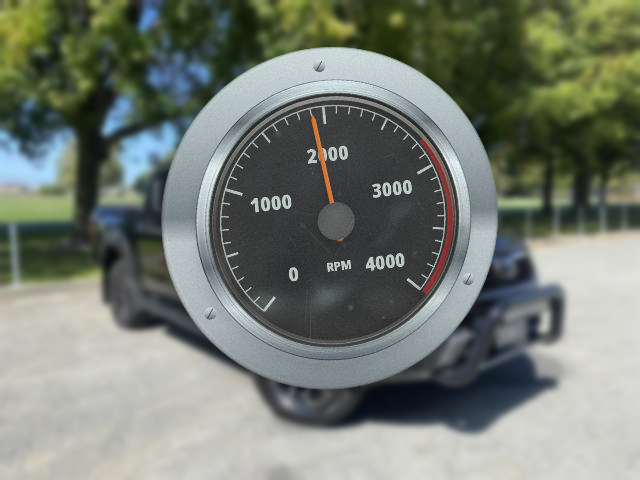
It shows 1900 rpm
